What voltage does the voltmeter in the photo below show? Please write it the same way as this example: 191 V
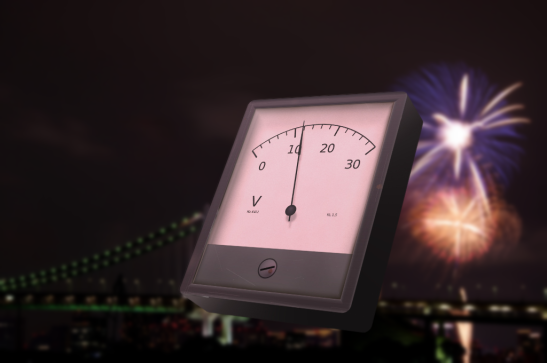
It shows 12 V
